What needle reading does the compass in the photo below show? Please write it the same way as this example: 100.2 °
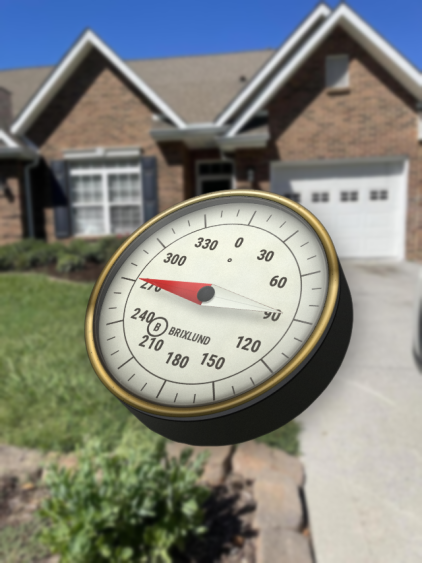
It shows 270 °
